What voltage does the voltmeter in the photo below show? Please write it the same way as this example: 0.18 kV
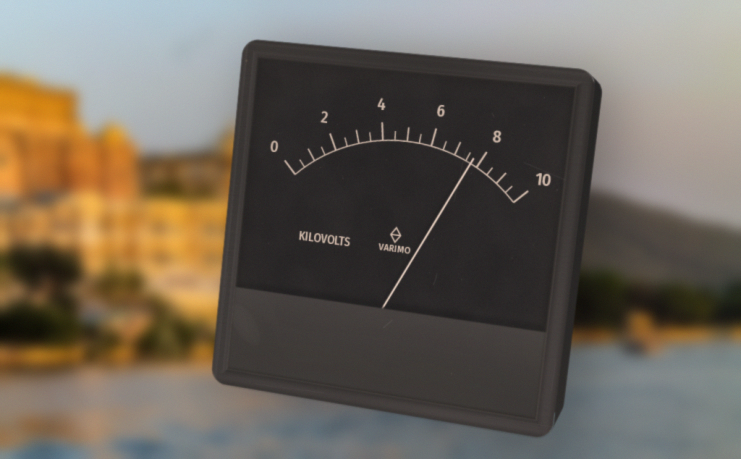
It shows 7.75 kV
